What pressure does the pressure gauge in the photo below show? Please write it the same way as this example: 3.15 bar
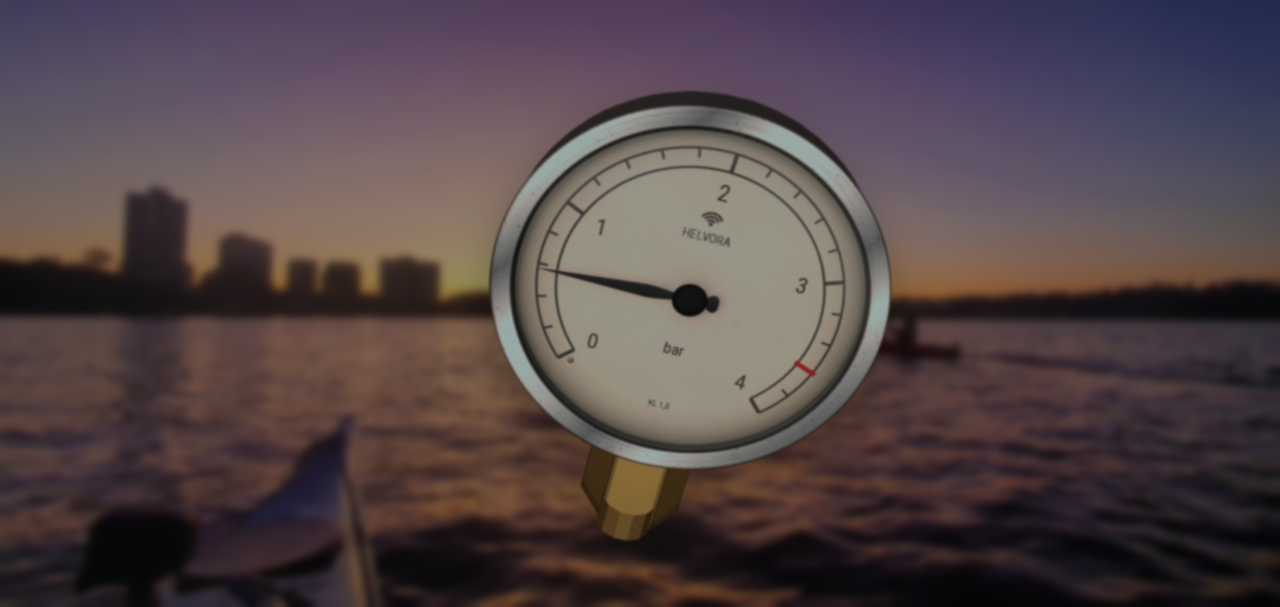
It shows 0.6 bar
